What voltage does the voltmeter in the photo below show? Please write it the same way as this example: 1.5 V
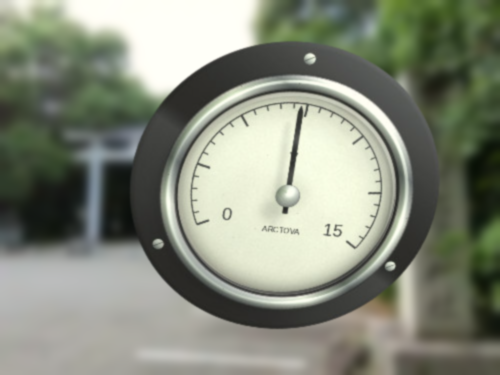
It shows 7.25 V
